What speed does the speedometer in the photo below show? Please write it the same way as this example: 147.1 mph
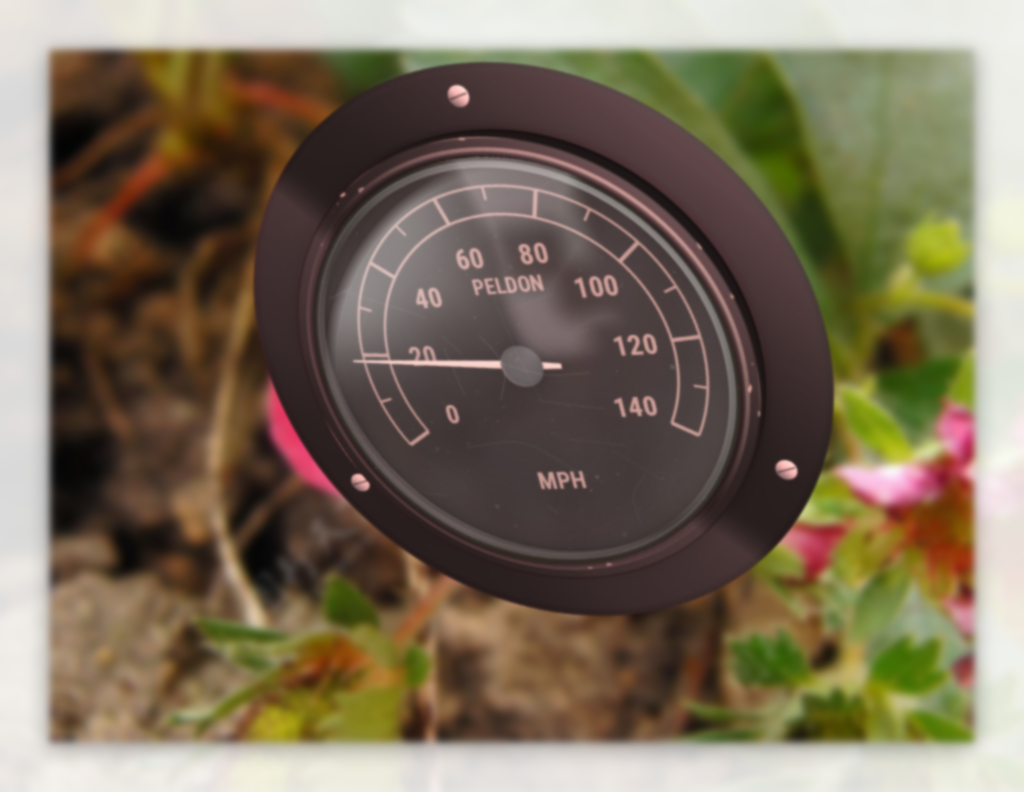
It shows 20 mph
